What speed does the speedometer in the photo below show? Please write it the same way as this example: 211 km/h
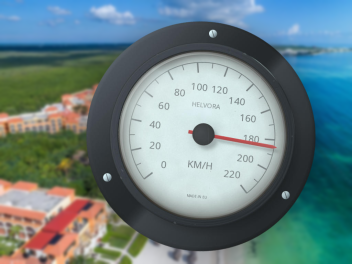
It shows 185 km/h
